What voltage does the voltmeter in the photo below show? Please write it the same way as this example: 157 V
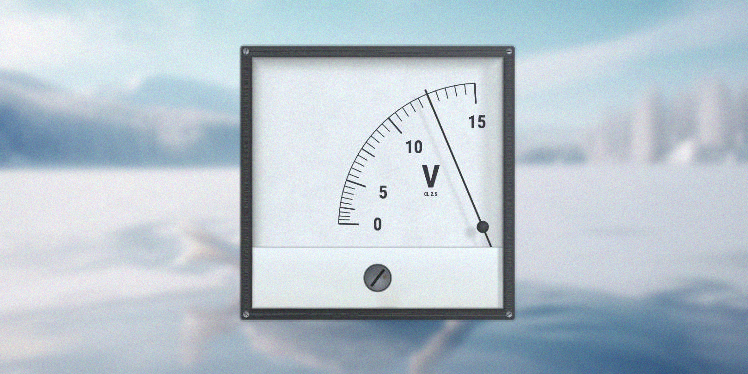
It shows 12.5 V
